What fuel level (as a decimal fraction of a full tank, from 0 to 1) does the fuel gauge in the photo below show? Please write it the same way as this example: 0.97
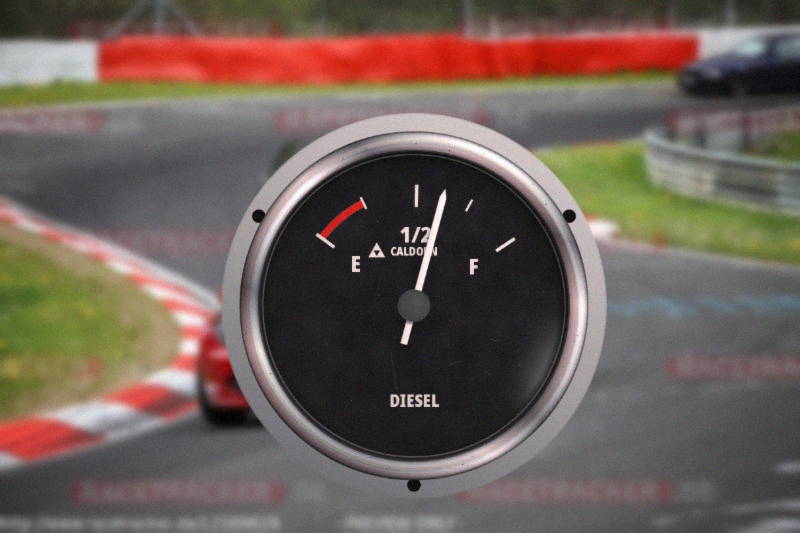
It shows 0.625
